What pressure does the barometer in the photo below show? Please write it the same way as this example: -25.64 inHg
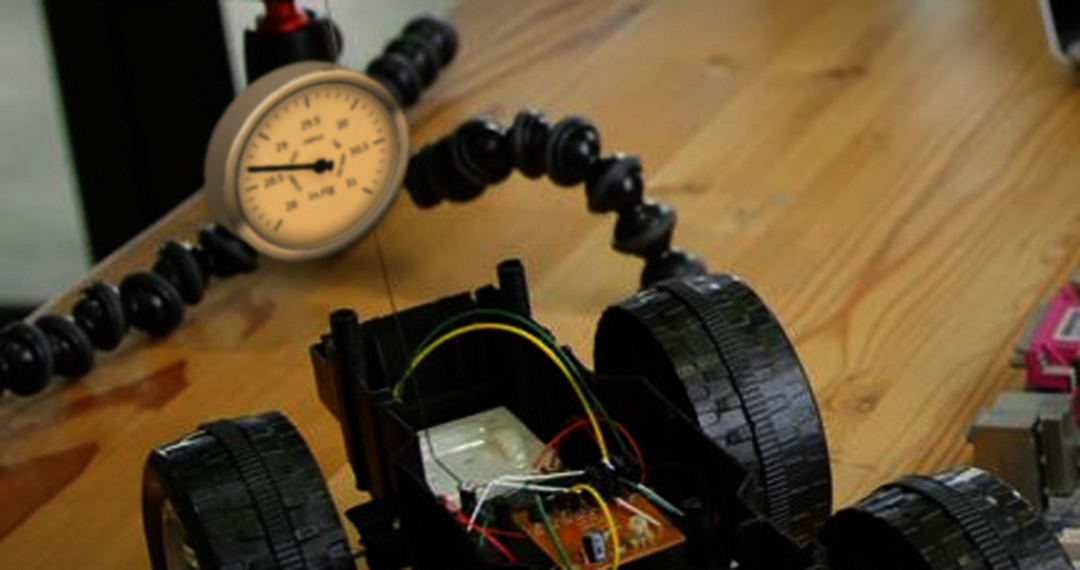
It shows 28.7 inHg
